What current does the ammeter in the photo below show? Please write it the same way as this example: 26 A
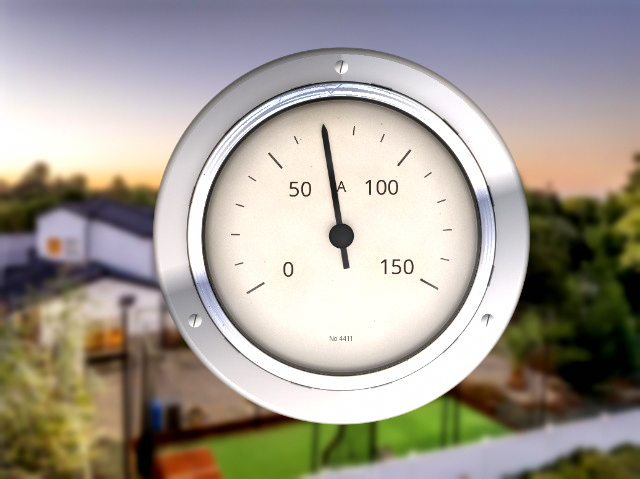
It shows 70 A
